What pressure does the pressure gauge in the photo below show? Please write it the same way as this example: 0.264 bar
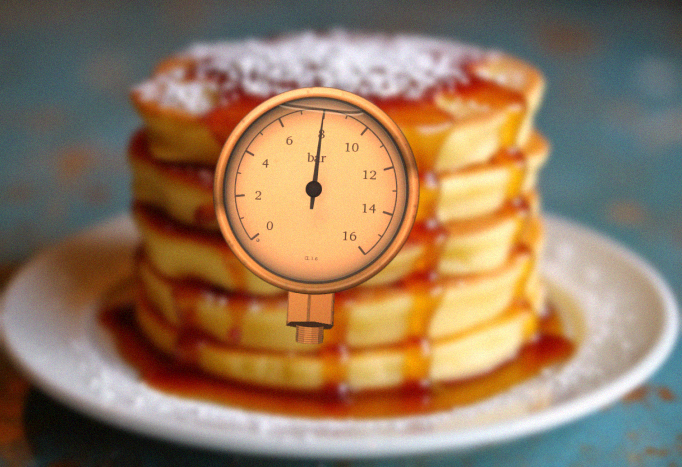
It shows 8 bar
